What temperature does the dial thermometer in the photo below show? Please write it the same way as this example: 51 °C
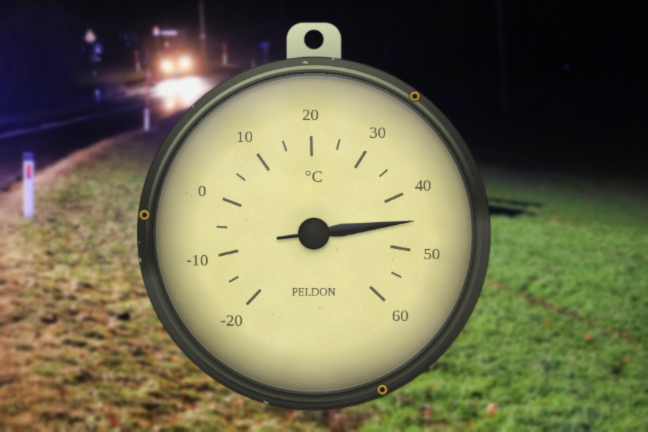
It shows 45 °C
